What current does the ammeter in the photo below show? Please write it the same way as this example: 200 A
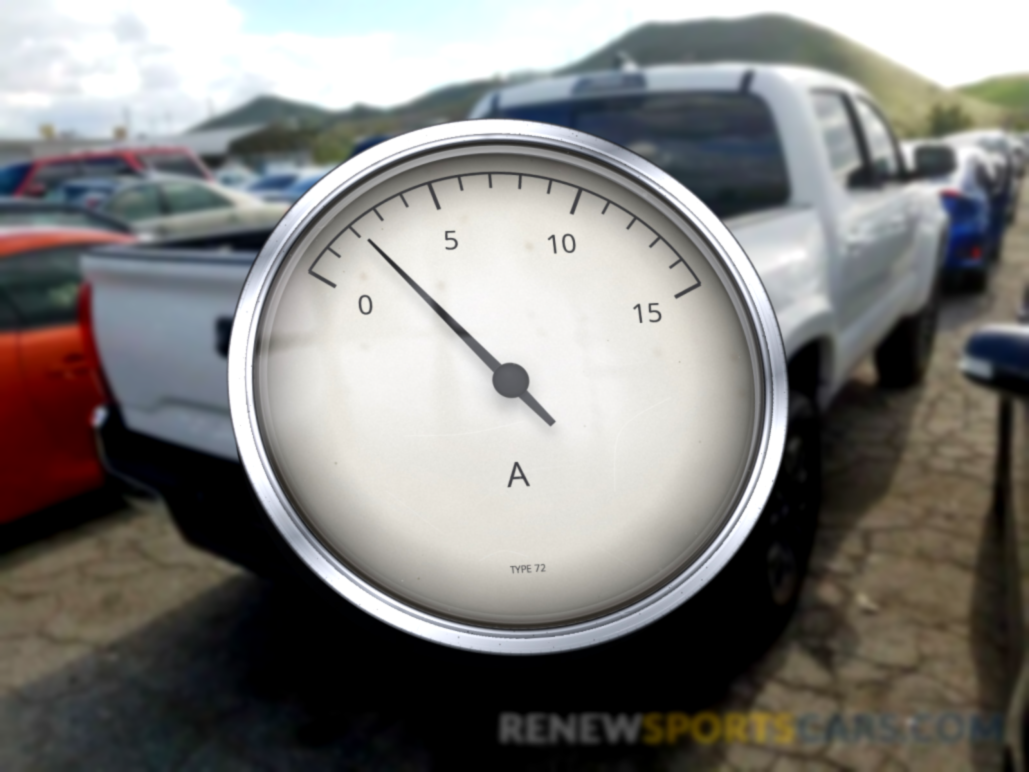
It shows 2 A
